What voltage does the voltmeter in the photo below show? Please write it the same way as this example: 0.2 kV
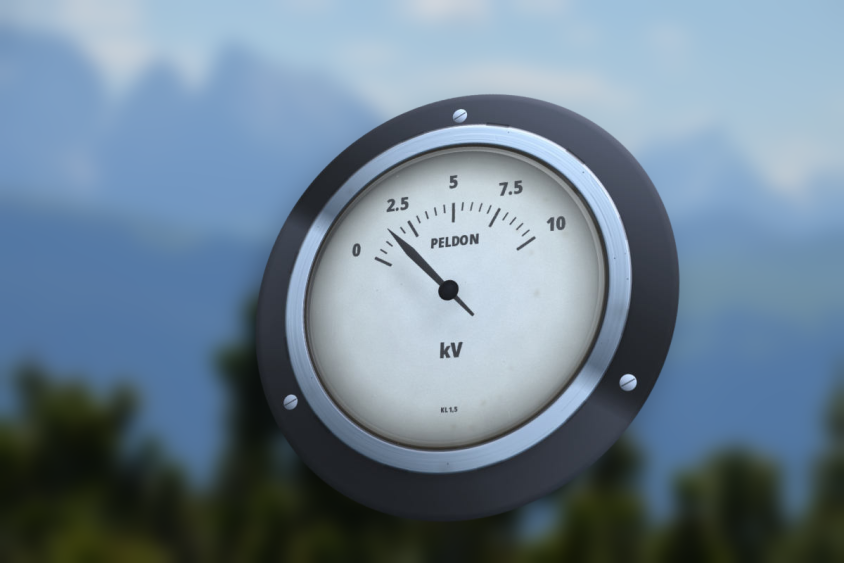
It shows 1.5 kV
